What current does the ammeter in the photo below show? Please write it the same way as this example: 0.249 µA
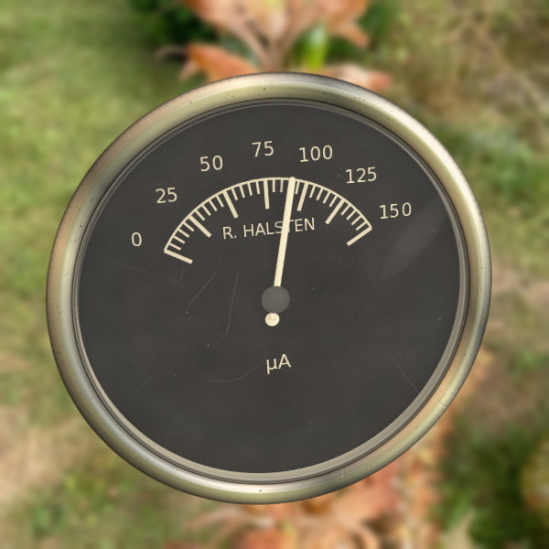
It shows 90 µA
